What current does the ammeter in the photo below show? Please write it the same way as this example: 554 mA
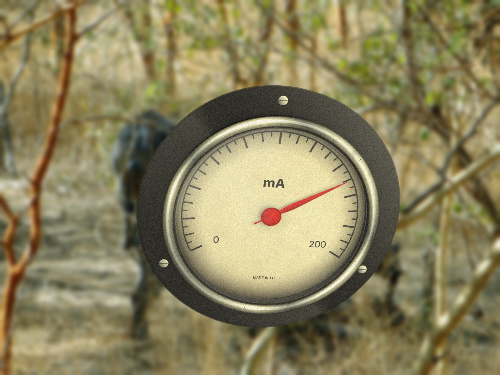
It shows 150 mA
